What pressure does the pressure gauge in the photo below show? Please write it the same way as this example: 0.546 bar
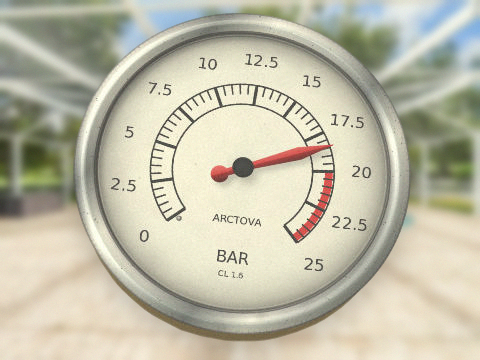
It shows 18.5 bar
